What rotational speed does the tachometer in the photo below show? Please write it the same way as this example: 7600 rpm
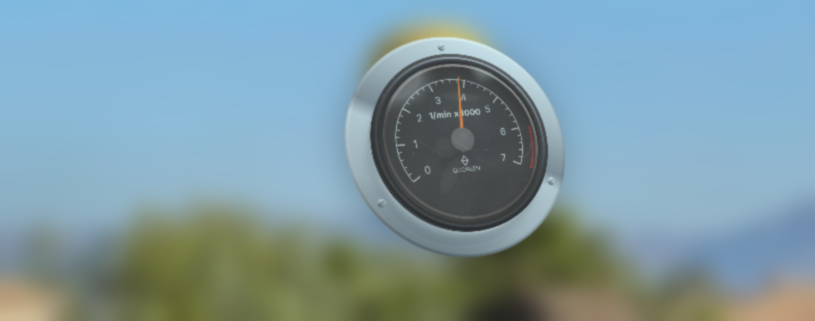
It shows 3800 rpm
